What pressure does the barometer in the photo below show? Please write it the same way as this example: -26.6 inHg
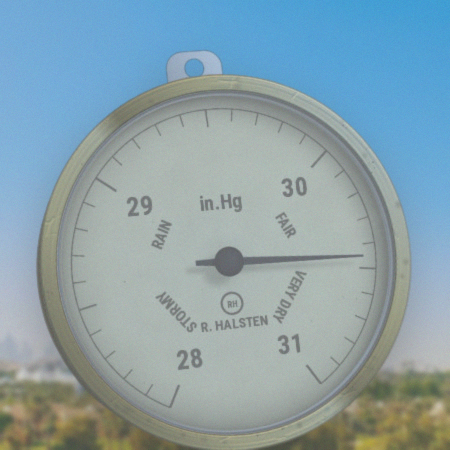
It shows 30.45 inHg
